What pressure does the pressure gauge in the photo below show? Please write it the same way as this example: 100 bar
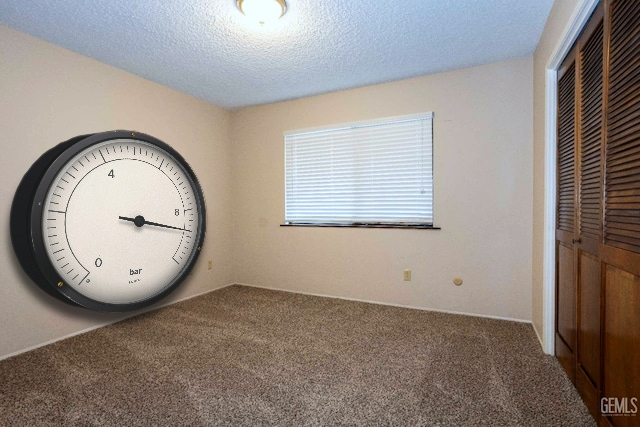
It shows 8.8 bar
